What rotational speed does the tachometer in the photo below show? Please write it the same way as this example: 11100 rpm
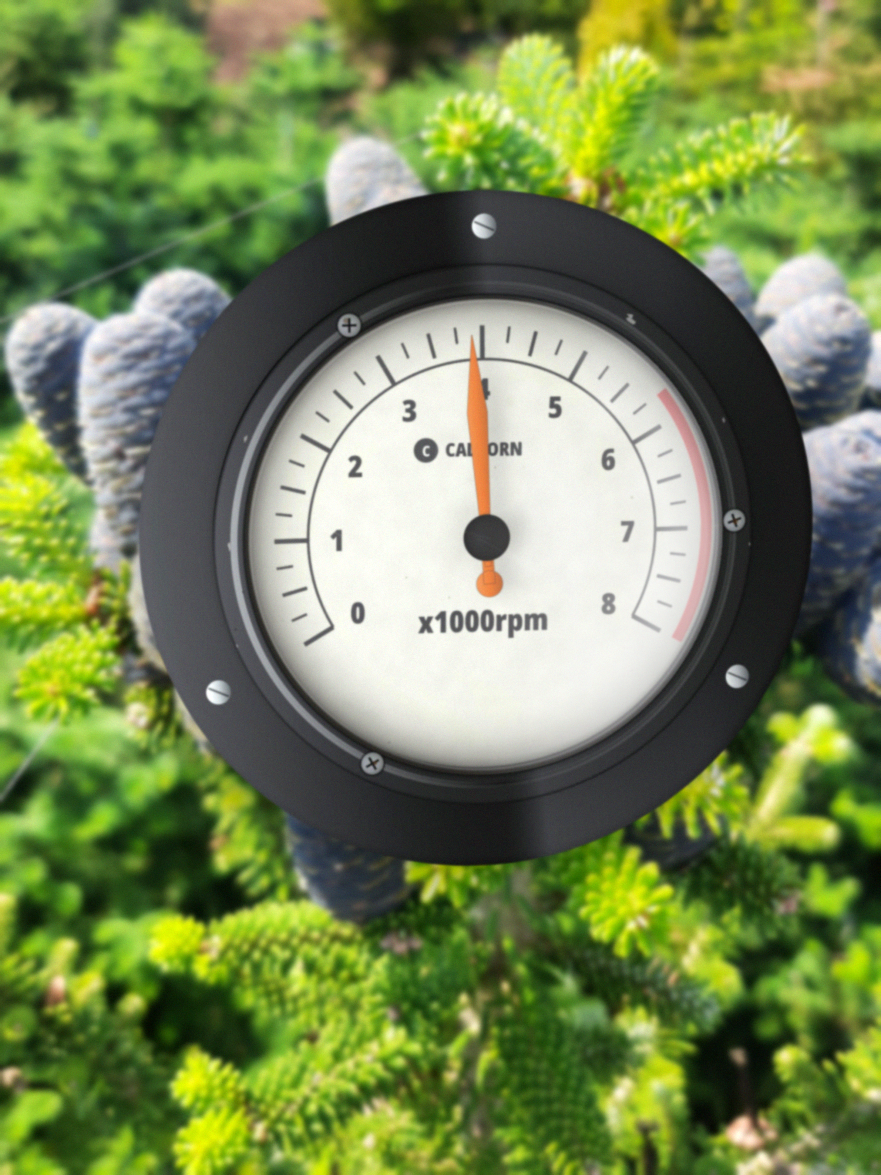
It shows 3875 rpm
